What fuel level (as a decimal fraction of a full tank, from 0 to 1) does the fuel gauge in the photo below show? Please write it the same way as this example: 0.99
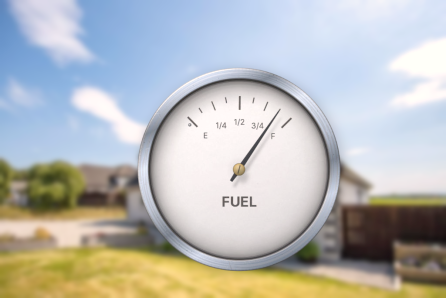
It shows 0.875
